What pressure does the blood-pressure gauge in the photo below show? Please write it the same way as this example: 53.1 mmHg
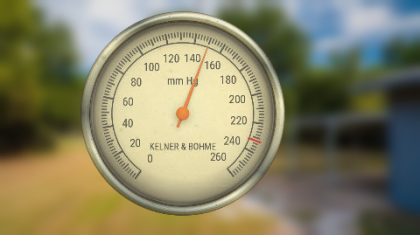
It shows 150 mmHg
